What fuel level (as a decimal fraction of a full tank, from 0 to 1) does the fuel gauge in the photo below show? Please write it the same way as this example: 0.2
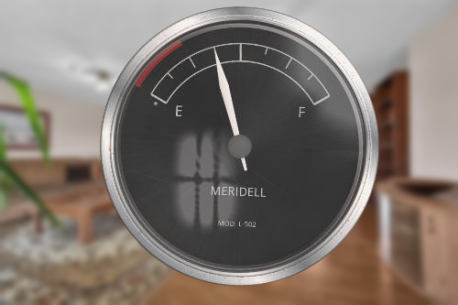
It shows 0.375
